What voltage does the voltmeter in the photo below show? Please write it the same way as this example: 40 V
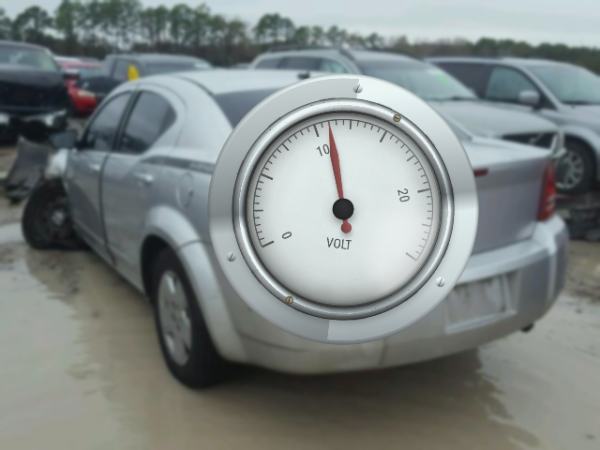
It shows 11 V
